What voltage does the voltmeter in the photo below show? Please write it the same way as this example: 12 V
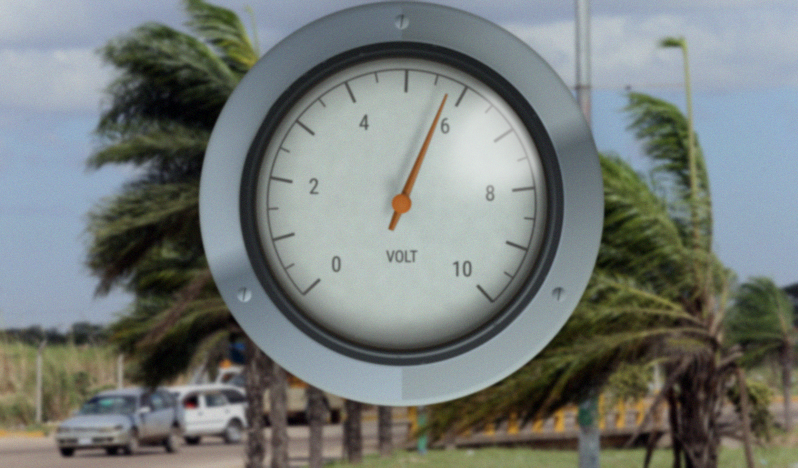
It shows 5.75 V
